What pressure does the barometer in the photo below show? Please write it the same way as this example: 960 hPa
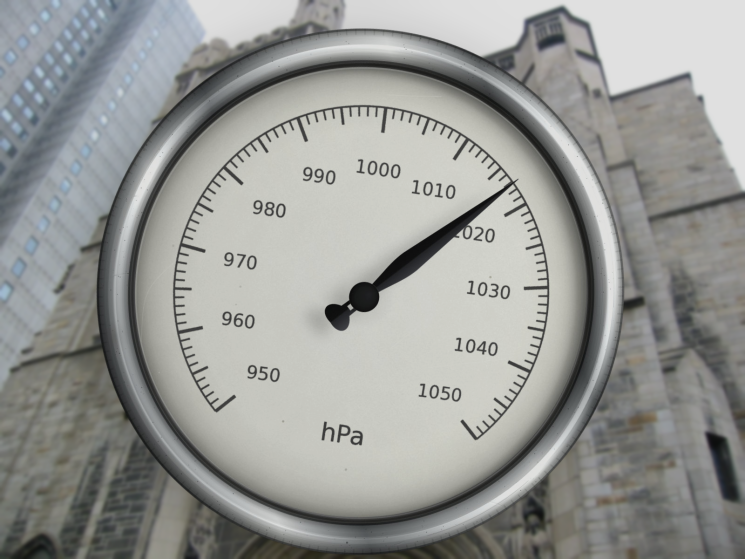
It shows 1017 hPa
